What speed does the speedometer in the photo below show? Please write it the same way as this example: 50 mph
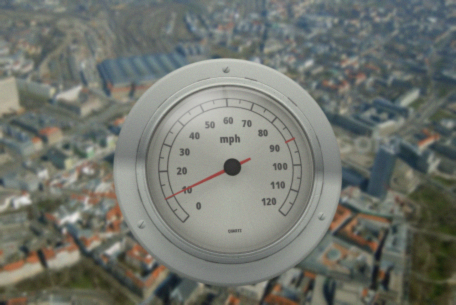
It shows 10 mph
